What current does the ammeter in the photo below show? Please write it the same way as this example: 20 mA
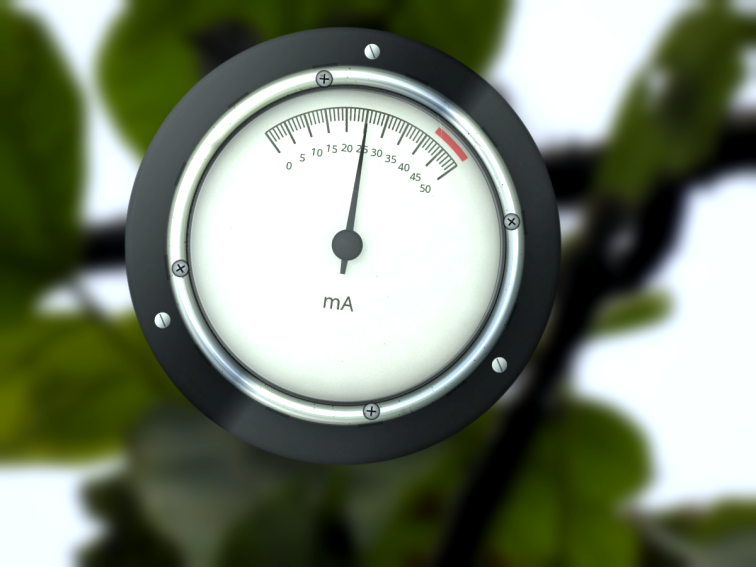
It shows 25 mA
